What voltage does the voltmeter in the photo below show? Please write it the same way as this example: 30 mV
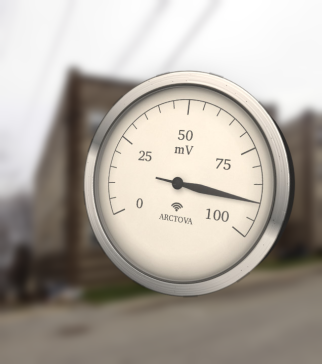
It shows 90 mV
